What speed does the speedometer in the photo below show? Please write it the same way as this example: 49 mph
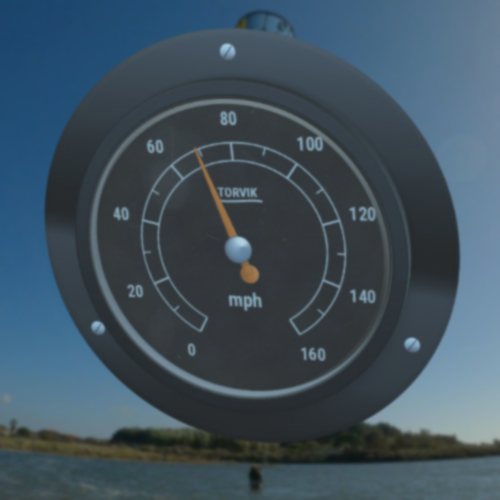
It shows 70 mph
